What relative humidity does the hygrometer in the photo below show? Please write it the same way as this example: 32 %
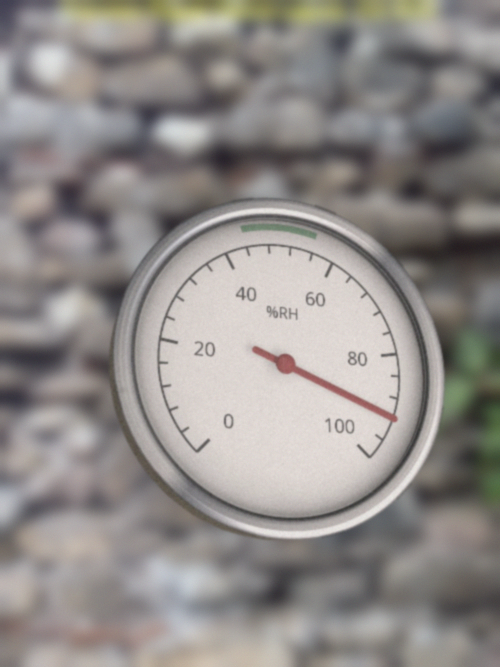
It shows 92 %
